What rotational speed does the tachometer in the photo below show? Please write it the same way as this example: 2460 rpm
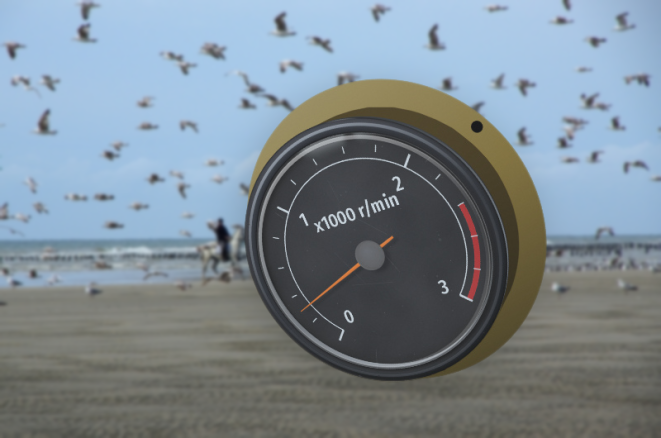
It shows 300 rpm
